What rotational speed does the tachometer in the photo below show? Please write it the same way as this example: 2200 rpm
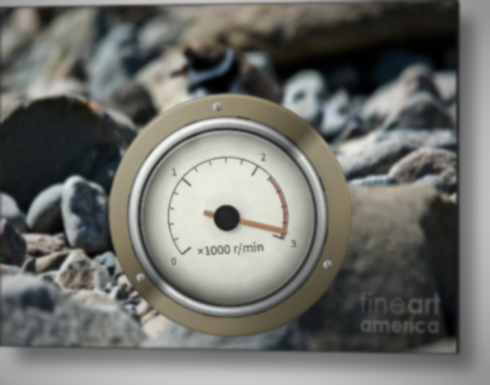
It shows 2900 rpm
